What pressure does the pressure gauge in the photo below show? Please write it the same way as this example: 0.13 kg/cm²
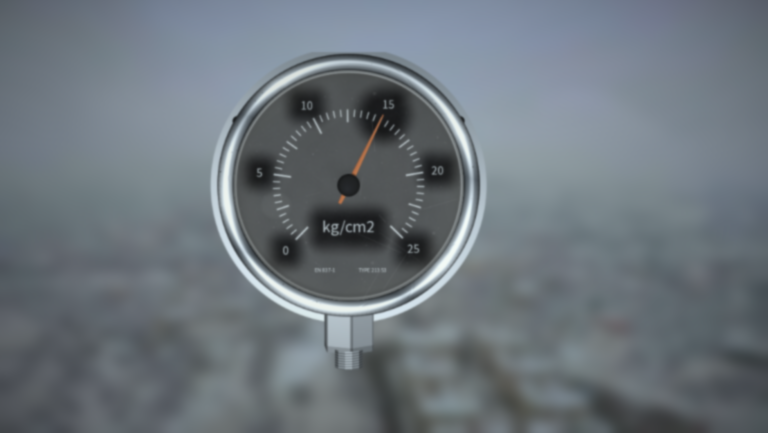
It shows 15 kg/cm²
